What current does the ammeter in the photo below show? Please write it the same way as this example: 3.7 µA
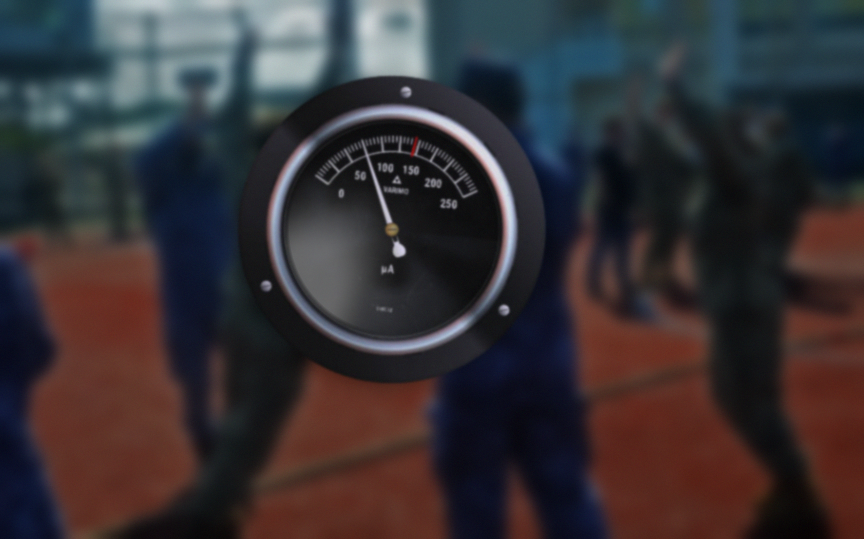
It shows 75 µA
